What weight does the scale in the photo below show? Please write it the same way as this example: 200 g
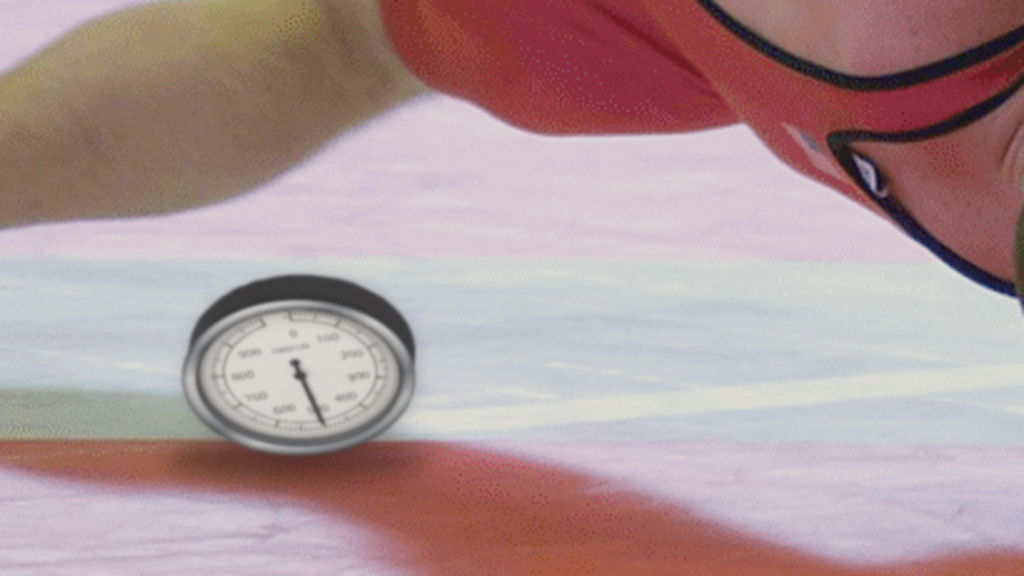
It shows 500 g
